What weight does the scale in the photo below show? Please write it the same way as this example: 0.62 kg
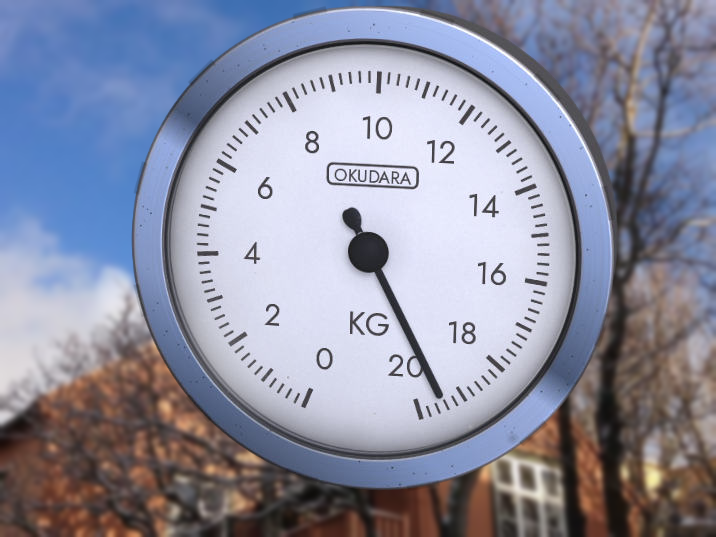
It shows 19.4 kg
